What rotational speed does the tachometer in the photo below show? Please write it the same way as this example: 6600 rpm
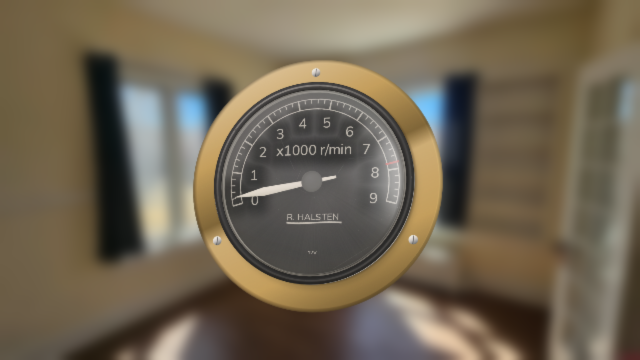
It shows 200 rpm
